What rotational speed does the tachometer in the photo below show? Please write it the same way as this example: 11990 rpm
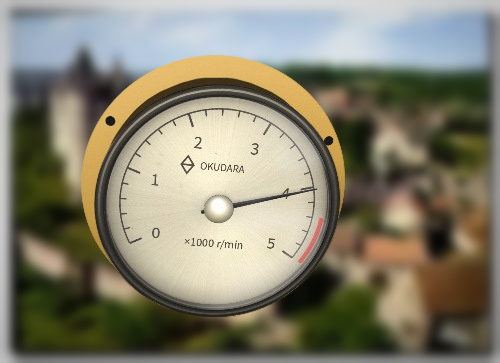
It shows 4000 rpm
